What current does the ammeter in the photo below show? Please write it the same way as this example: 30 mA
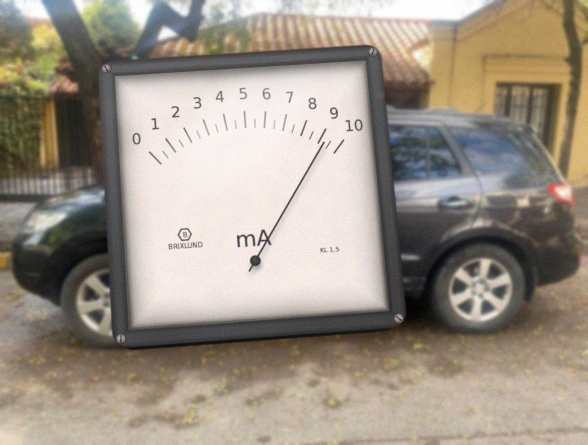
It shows 9.25 mA
